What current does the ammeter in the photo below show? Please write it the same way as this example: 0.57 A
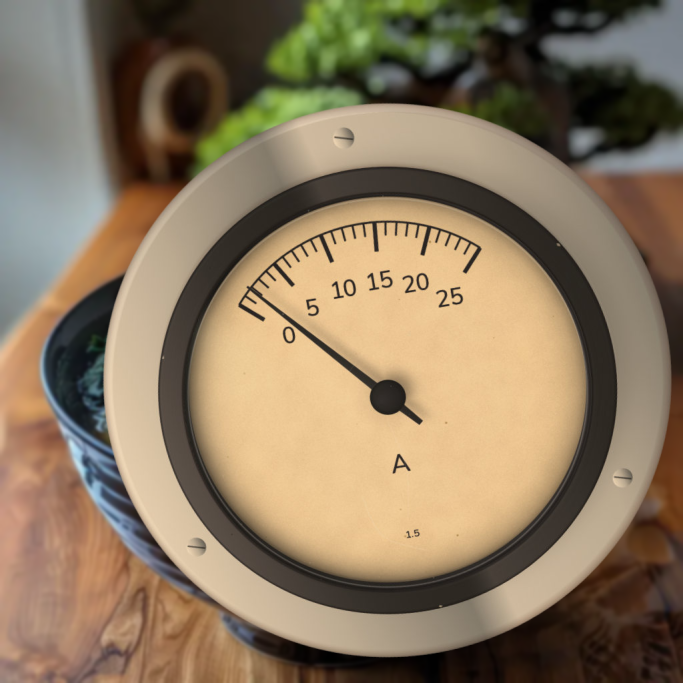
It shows 2 A
